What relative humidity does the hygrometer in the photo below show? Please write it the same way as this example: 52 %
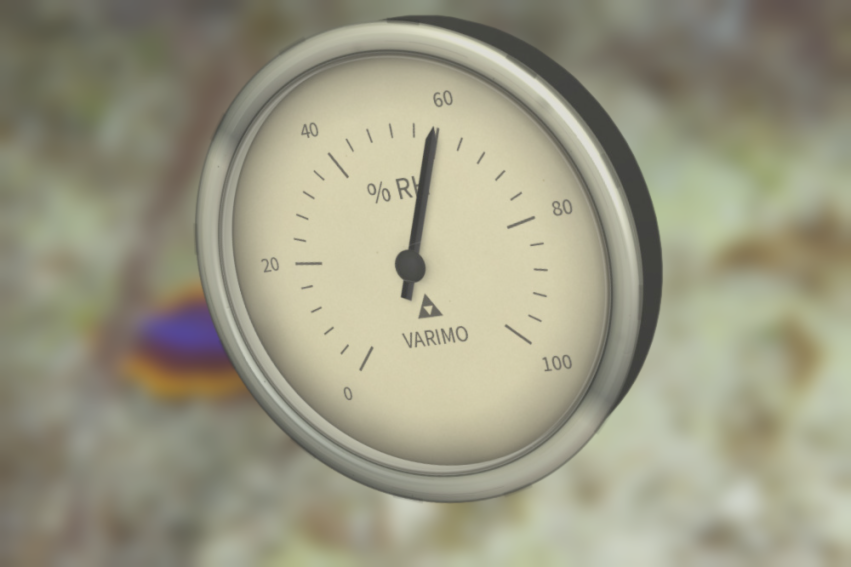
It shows 60 %
